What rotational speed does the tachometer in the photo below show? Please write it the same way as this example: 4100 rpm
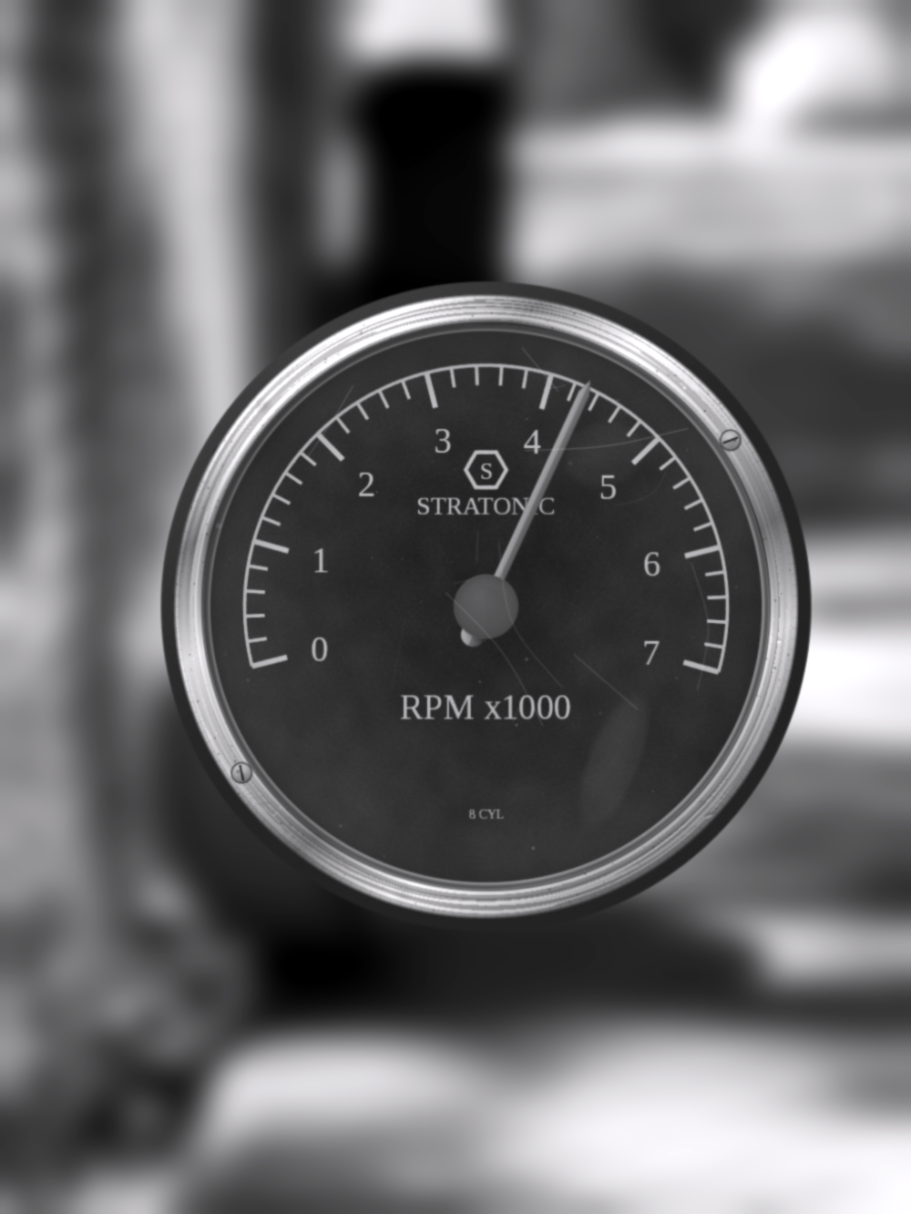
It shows 4300 rpm
